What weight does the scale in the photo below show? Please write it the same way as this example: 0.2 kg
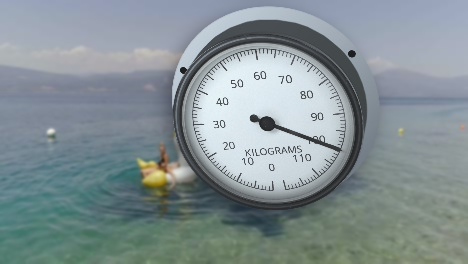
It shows 100 kg
